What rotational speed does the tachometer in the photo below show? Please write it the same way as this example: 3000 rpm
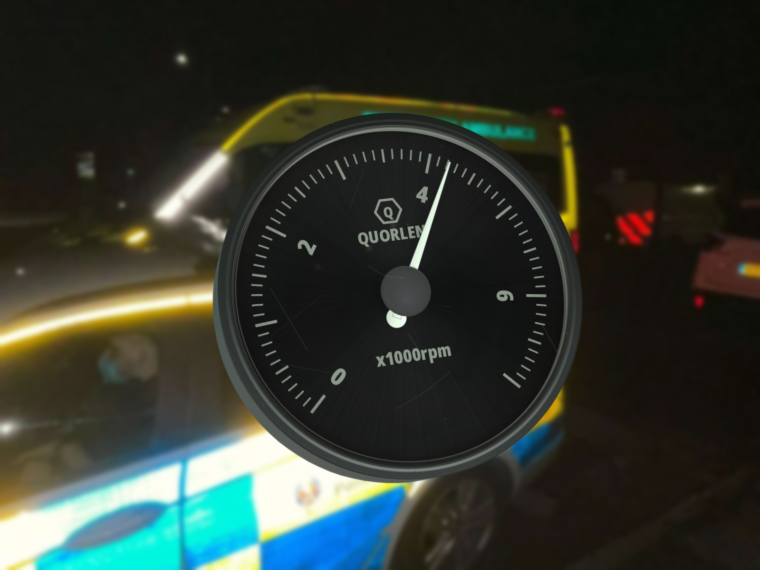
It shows 4200 rpm
